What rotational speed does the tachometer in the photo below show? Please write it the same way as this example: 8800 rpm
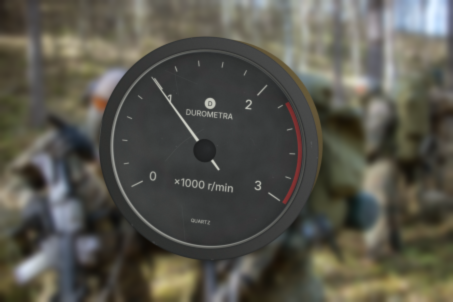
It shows 1000 rpm
